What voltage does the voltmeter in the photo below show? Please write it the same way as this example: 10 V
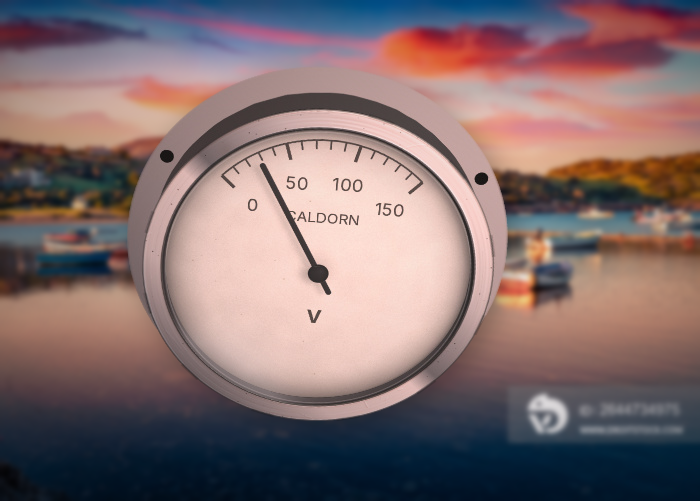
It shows 30 V
